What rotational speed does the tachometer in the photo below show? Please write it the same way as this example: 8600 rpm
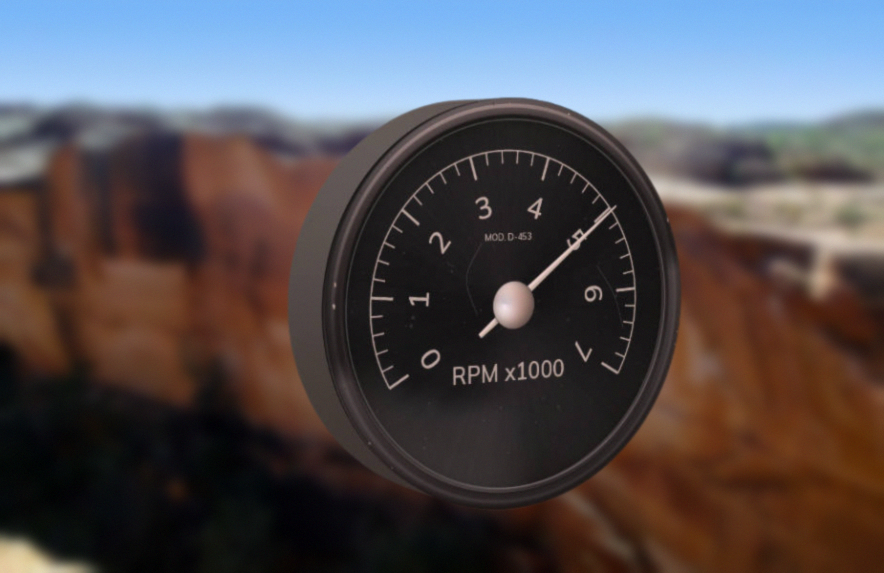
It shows 5000 rpm
